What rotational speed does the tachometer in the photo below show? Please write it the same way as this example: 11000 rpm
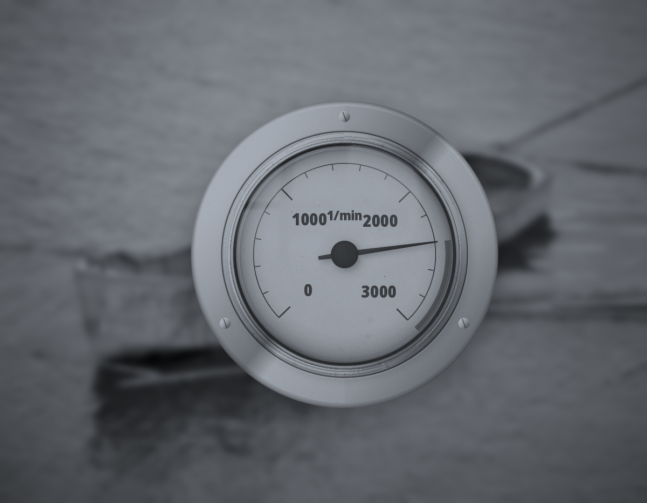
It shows 2400 rpm
